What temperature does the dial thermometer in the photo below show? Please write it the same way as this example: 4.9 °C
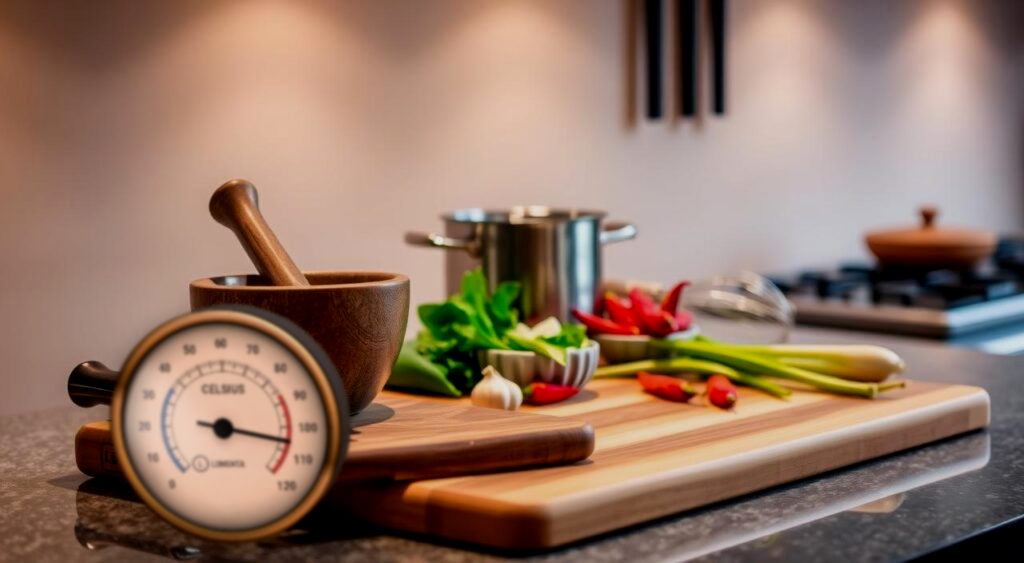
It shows 105 °C
